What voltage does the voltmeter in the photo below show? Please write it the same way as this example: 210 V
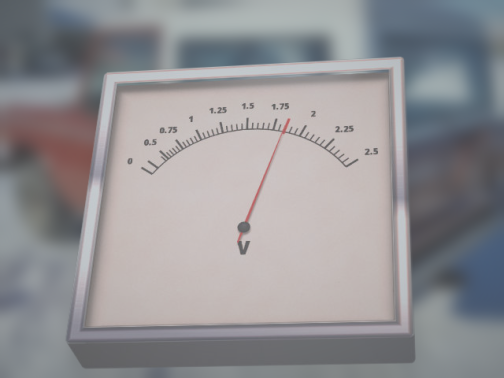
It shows 1.85 V
